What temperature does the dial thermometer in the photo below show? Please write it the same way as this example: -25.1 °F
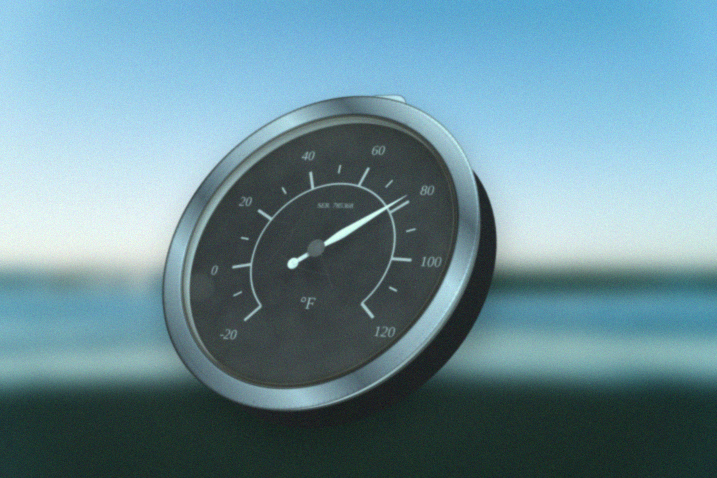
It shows 80 °F
